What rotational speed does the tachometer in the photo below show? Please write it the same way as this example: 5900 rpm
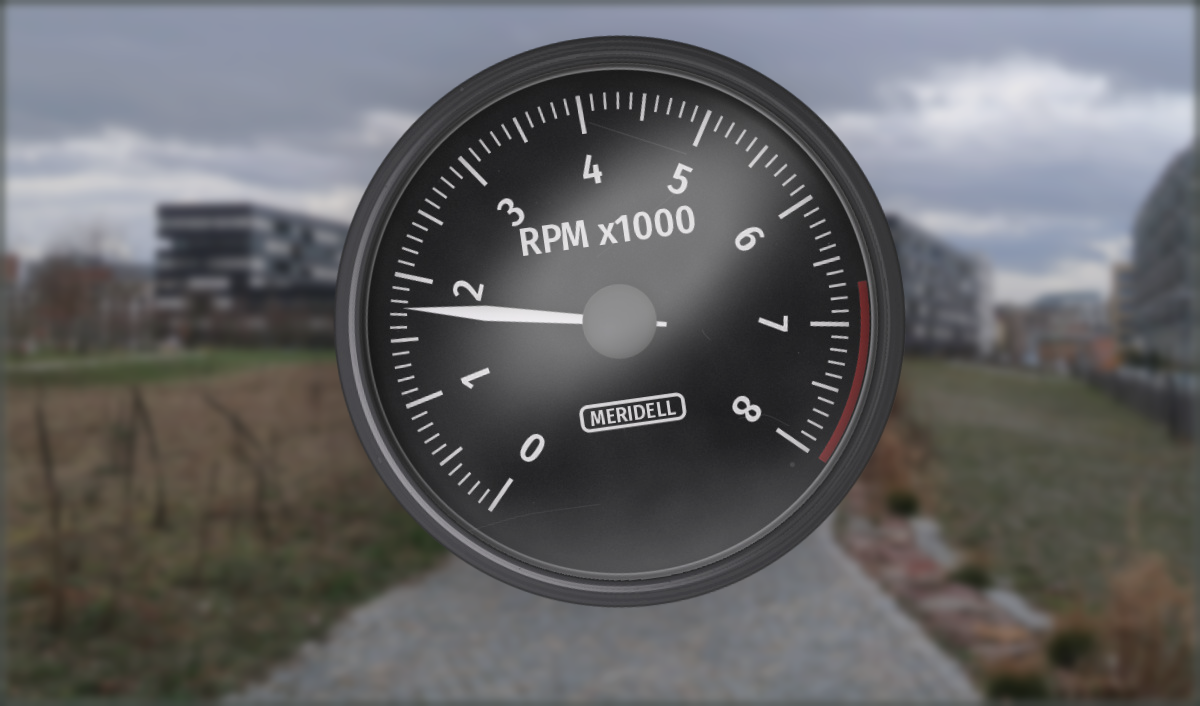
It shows 1750 rpm
